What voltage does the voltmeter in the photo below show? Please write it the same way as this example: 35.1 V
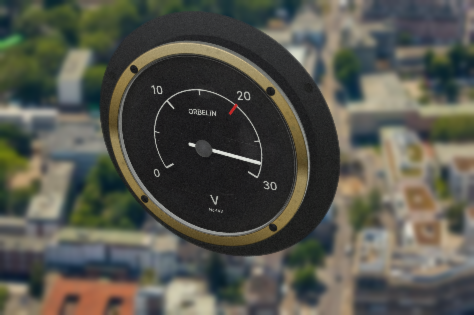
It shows 27.5 V
